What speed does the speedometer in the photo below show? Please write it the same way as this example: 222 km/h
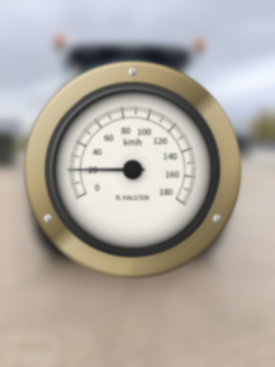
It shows 20 km/h
